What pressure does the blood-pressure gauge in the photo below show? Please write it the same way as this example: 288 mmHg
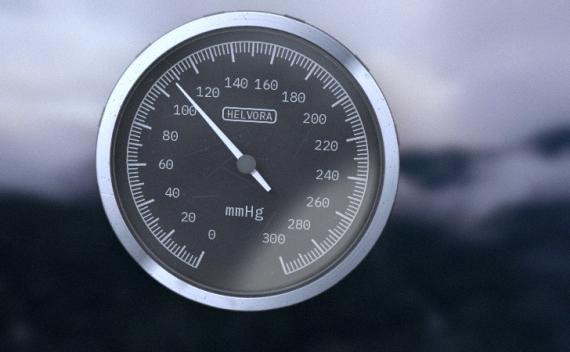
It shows 108 mmHg
